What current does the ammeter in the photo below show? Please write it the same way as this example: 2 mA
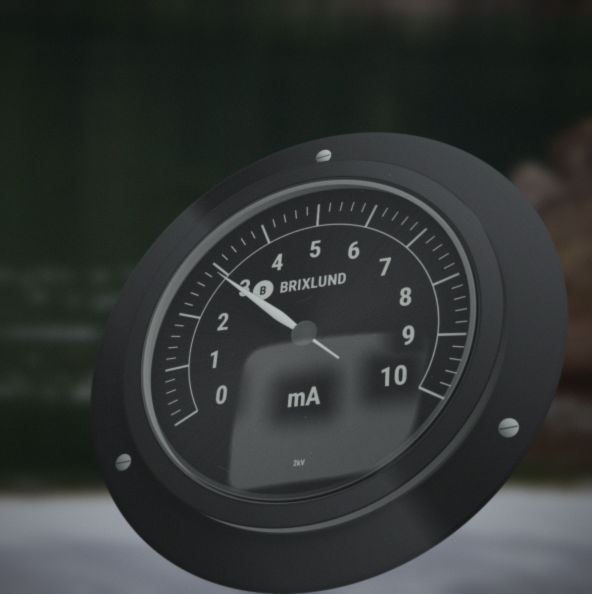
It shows 2.9 mA
